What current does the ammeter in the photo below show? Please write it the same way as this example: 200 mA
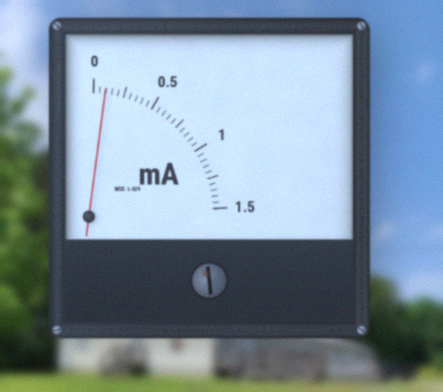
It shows 0.1 mA
